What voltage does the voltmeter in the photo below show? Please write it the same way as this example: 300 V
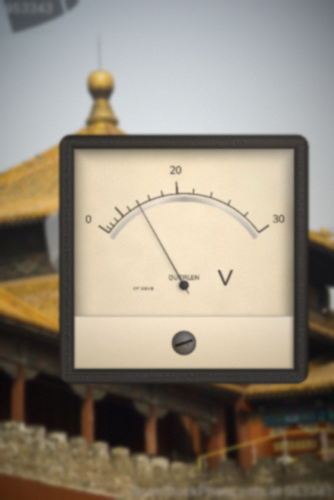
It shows 14 V
